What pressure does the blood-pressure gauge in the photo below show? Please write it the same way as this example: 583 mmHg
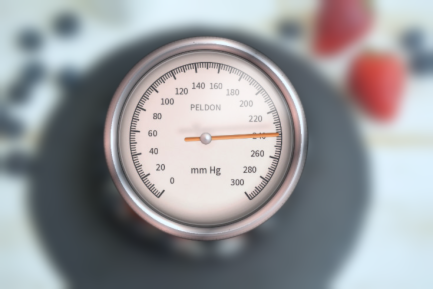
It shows 240 mmHg
